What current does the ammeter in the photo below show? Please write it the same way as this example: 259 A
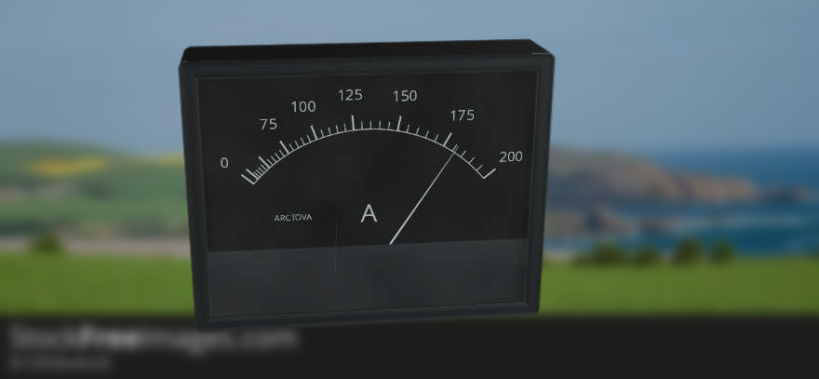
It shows 180 A
